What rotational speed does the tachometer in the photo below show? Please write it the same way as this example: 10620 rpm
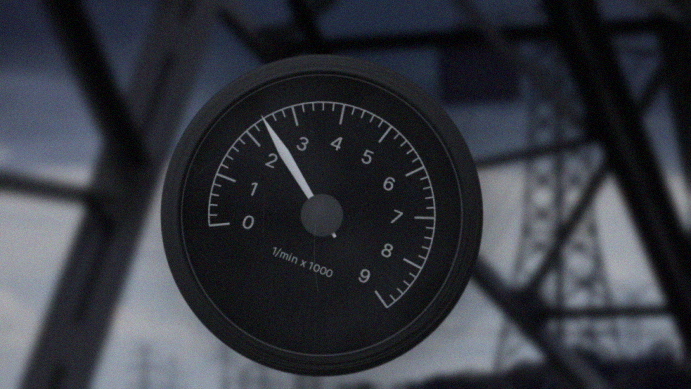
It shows 2400 rpm
